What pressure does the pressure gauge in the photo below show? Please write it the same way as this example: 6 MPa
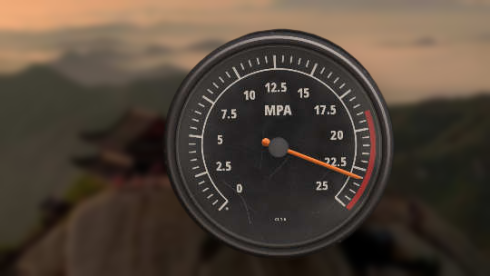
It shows 23 MPa
